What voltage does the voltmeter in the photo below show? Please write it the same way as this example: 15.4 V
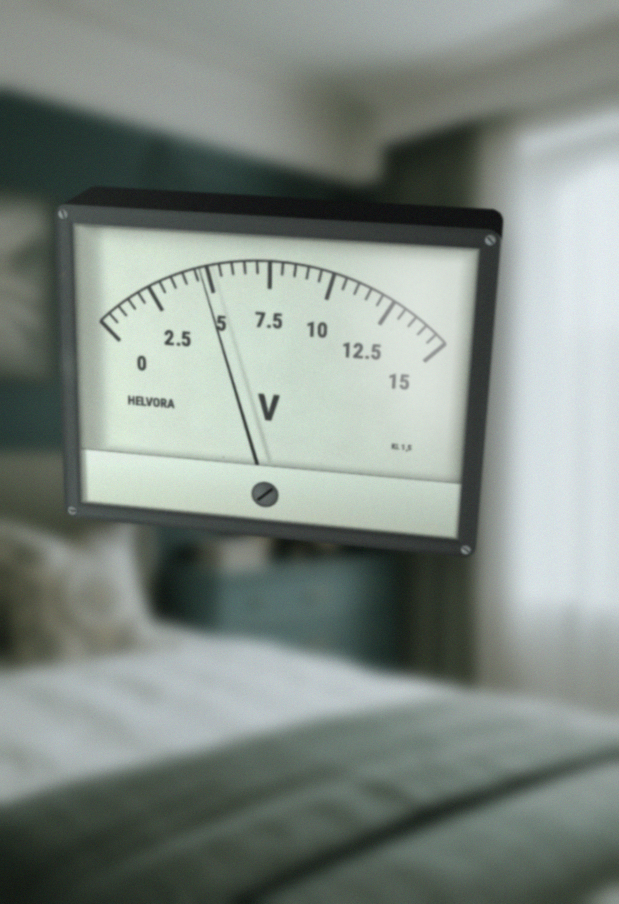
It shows 4.75 V
